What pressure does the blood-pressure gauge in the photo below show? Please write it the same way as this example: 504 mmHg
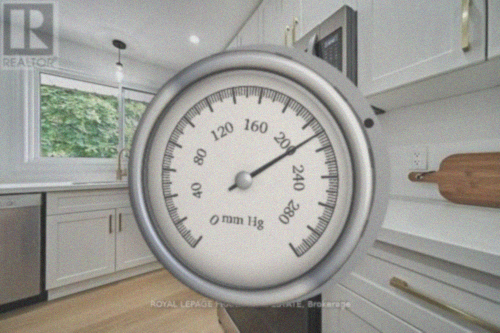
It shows 210 mmHg
